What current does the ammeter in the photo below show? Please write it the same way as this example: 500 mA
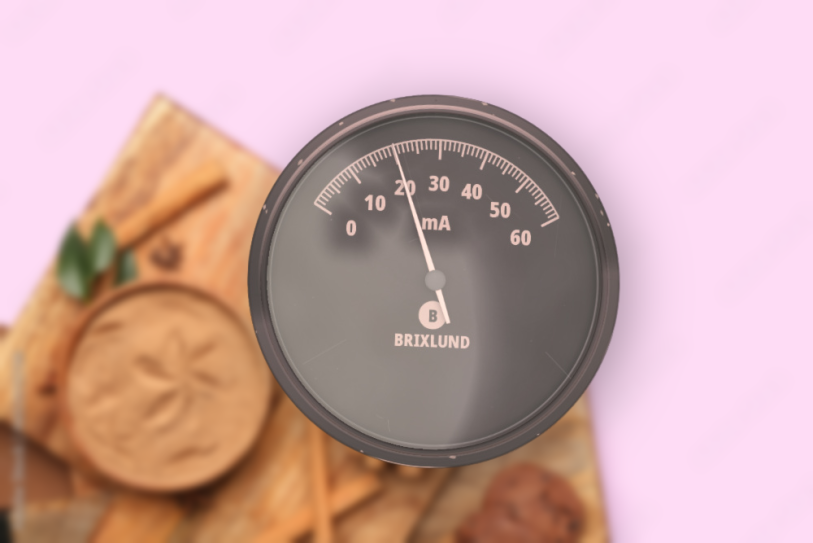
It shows 20 mA
